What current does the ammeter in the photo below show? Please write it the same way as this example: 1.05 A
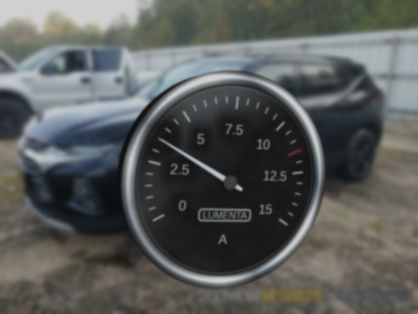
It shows 3.5 A
